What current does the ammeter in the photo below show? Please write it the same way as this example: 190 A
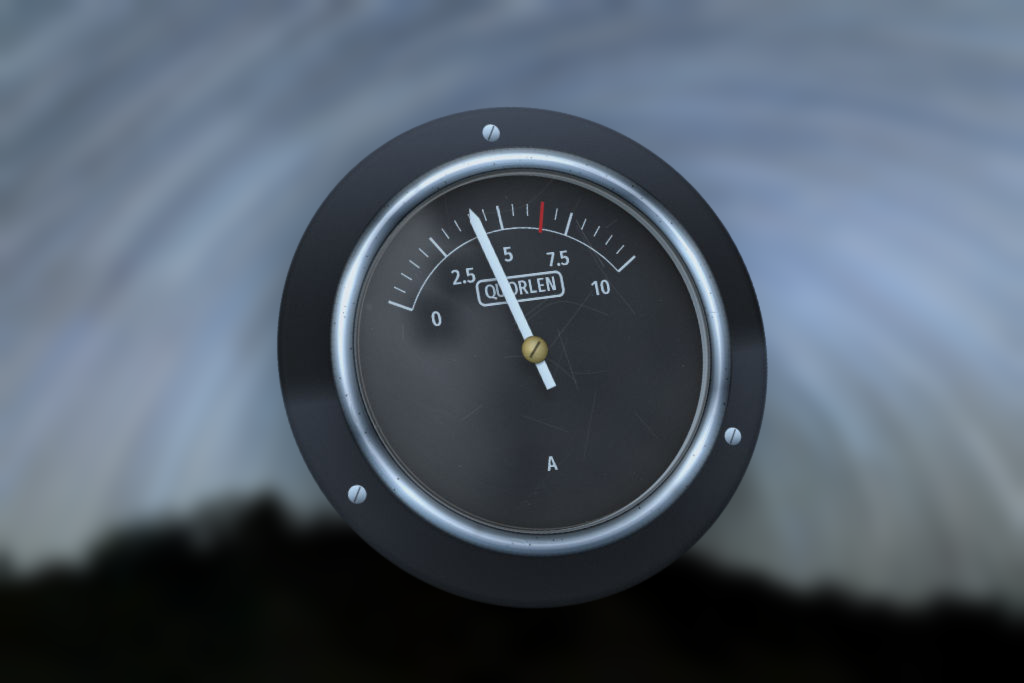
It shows 4 A
